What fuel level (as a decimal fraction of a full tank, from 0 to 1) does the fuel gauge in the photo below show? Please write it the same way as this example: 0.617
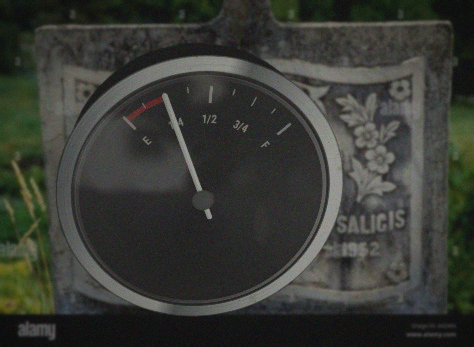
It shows 0.25
